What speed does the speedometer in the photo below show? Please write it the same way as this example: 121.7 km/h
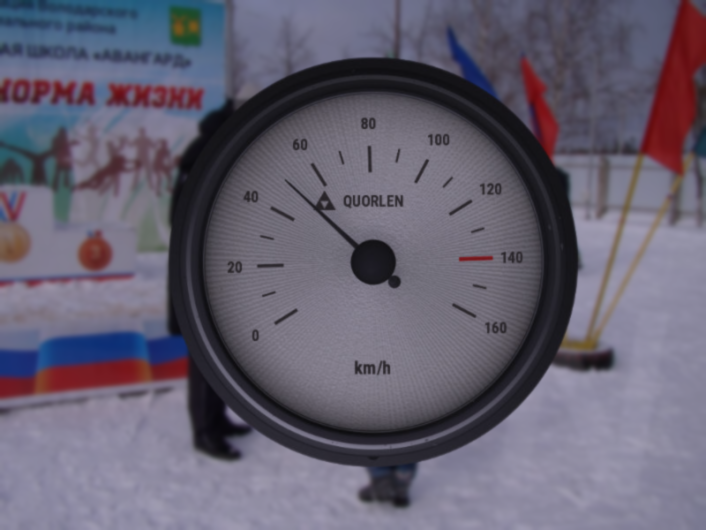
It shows 50 km/h
